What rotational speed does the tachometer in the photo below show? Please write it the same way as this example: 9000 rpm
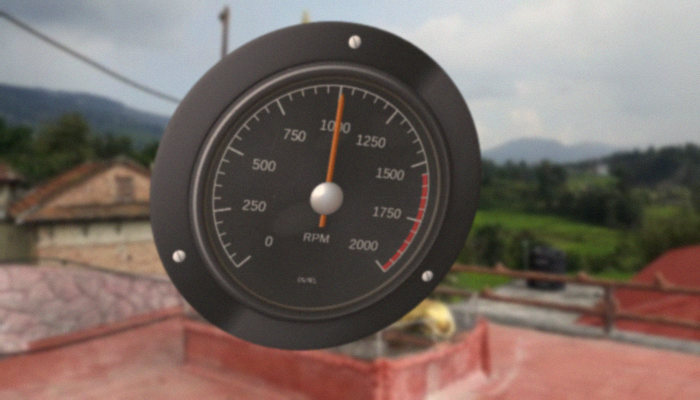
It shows 1000 rpm
